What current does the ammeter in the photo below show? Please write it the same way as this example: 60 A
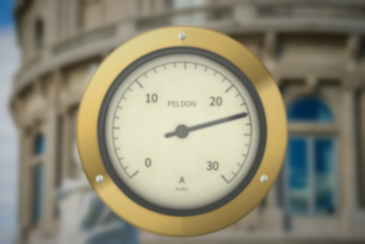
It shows 23 A
